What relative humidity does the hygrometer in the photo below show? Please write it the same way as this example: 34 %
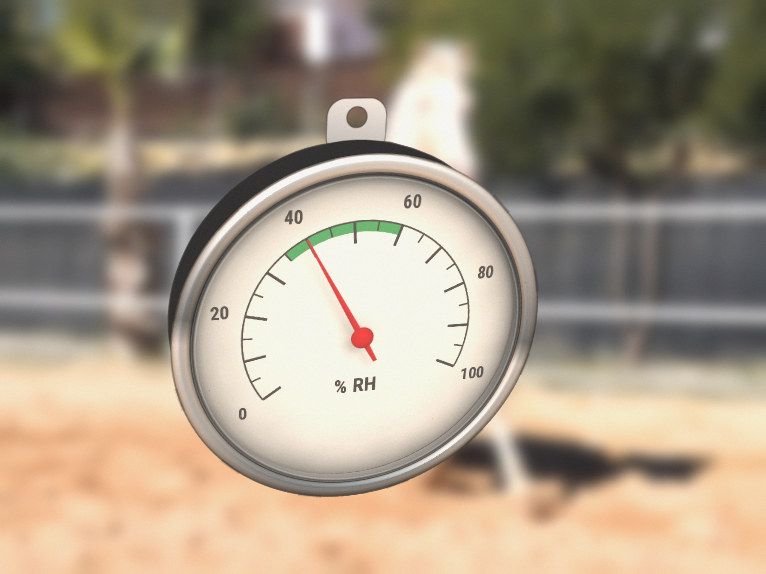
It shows 40 %
